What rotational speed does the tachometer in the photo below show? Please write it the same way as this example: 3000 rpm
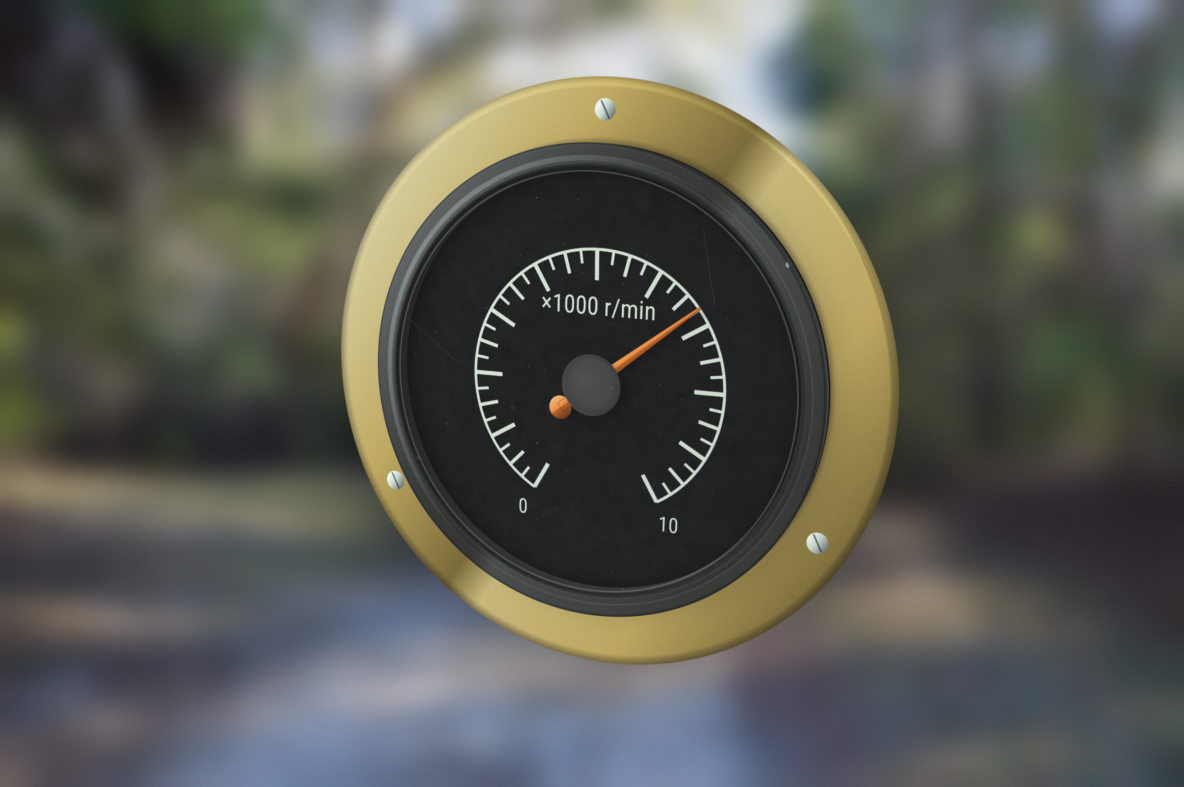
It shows 6750 rpm
